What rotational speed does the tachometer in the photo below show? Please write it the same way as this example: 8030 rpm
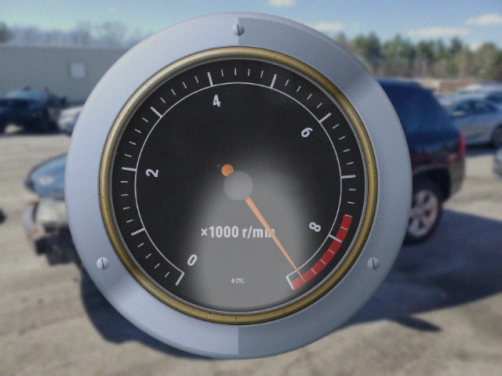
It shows 8800 rpm
